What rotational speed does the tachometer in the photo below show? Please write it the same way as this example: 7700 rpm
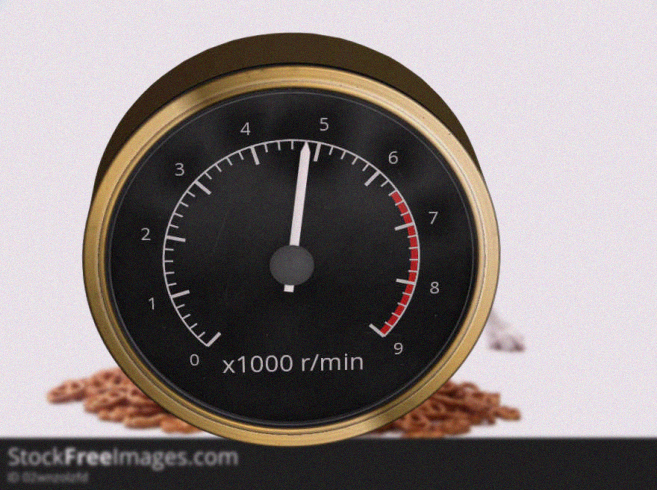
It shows 4800 rpm
